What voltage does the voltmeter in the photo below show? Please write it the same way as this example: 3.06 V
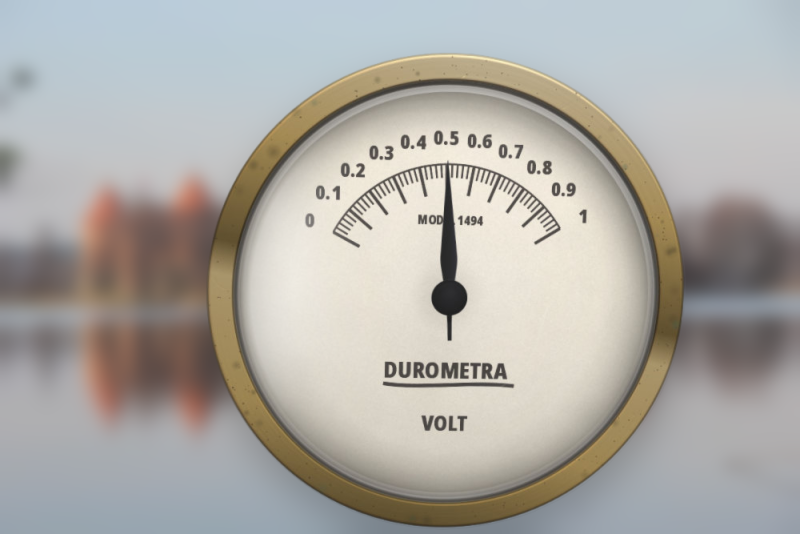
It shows 0.5 V
